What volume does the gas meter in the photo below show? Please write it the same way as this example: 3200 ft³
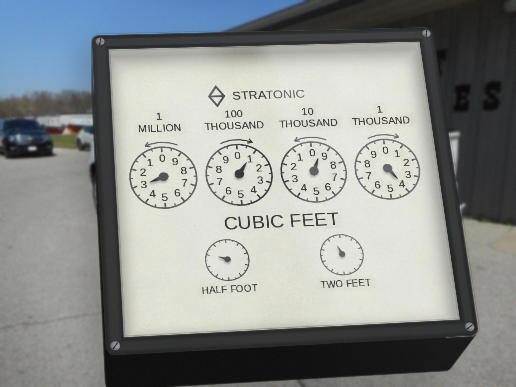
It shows 309400 ft³
